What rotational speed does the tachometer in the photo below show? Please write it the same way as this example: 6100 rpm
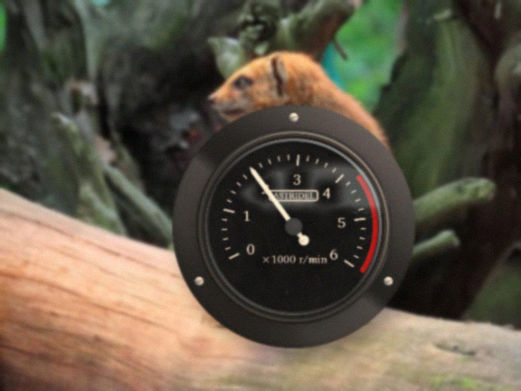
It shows 2000 rpm
